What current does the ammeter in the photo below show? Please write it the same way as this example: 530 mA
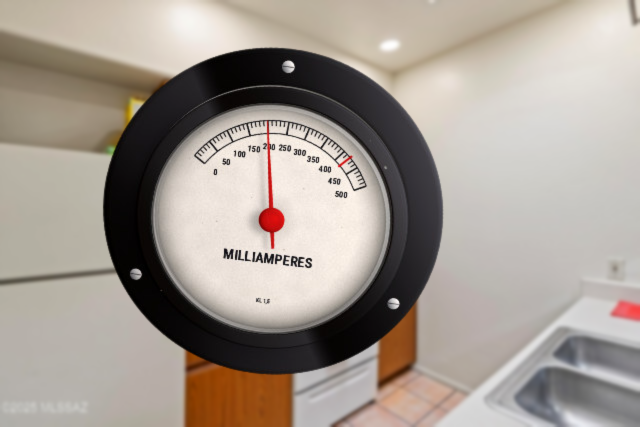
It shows 200 mA
